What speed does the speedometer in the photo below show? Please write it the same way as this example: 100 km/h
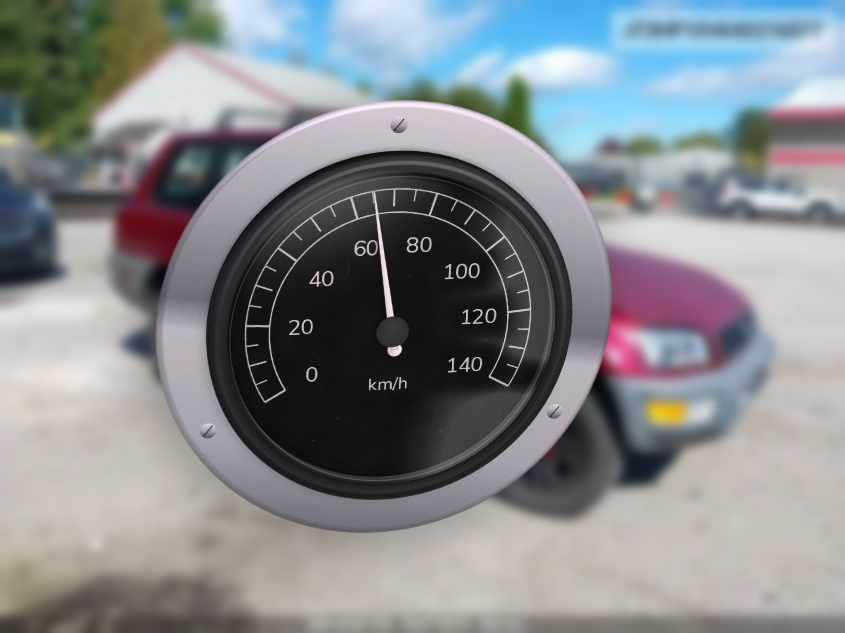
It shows 65 km/h
